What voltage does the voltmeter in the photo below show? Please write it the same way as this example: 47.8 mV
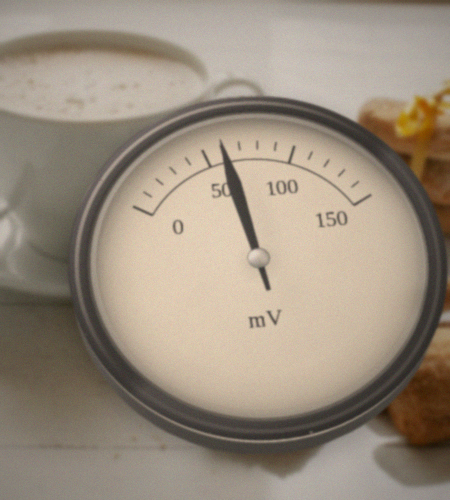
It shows 60 mV
